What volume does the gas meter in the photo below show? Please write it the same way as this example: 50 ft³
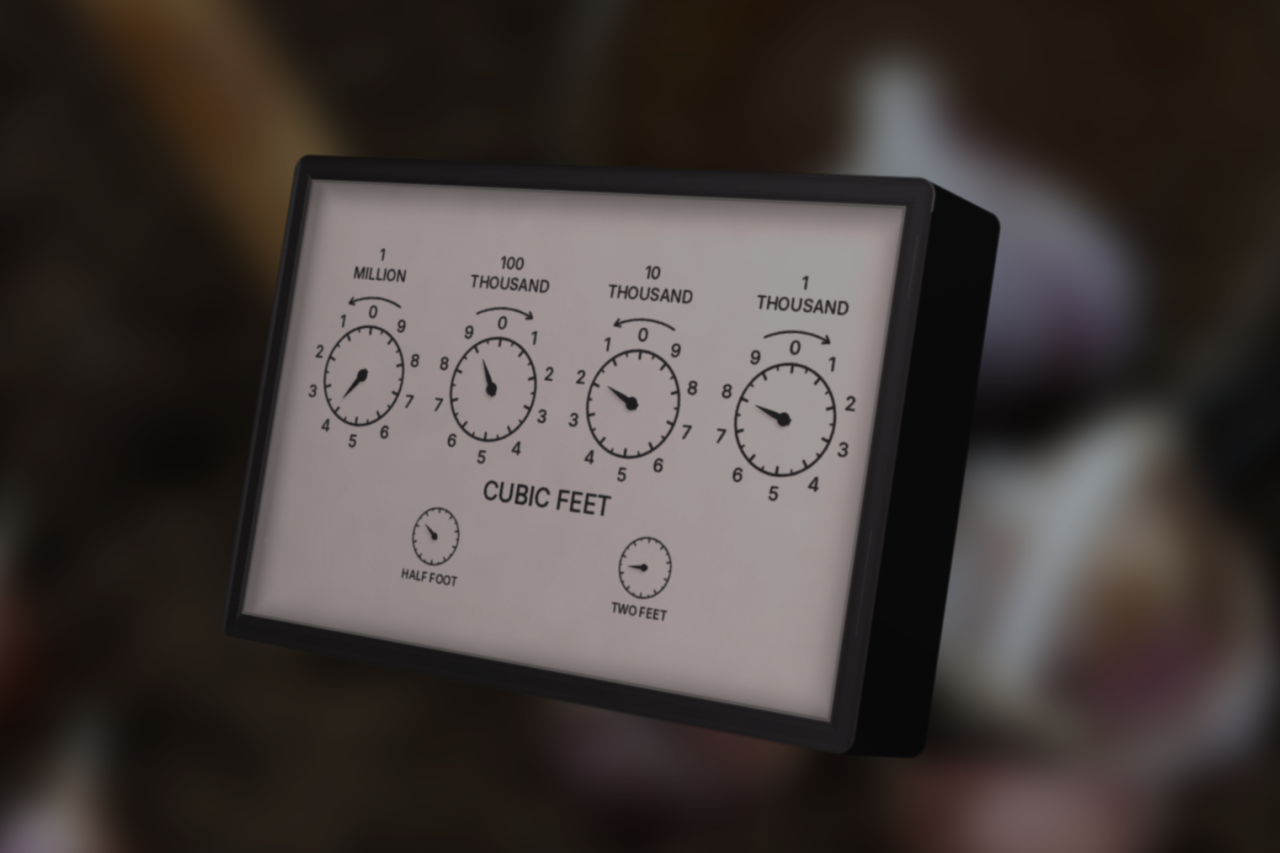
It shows 391800 ft³
